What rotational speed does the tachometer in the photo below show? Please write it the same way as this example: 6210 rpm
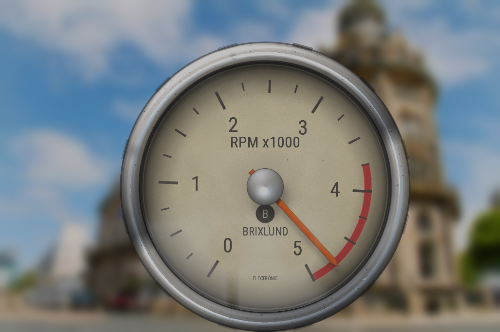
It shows 4750 rpm
